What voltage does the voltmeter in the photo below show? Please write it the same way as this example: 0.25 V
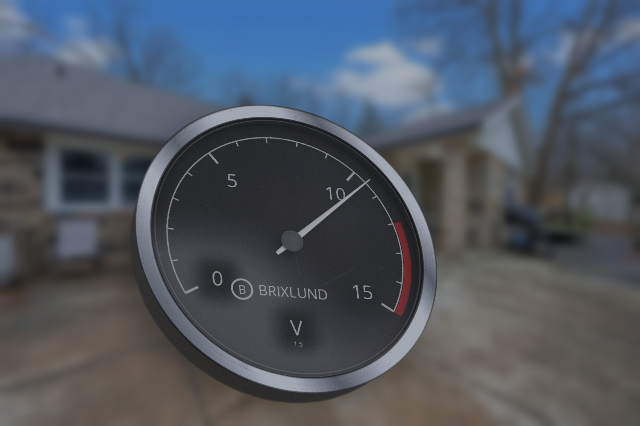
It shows 10.5 V
